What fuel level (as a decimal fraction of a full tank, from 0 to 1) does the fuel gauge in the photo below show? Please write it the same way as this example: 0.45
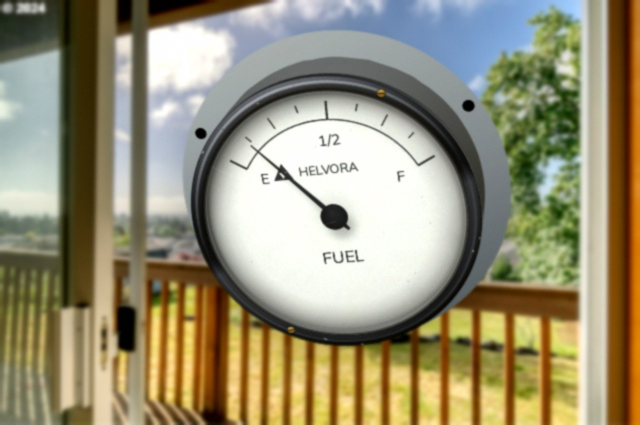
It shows 0.125
